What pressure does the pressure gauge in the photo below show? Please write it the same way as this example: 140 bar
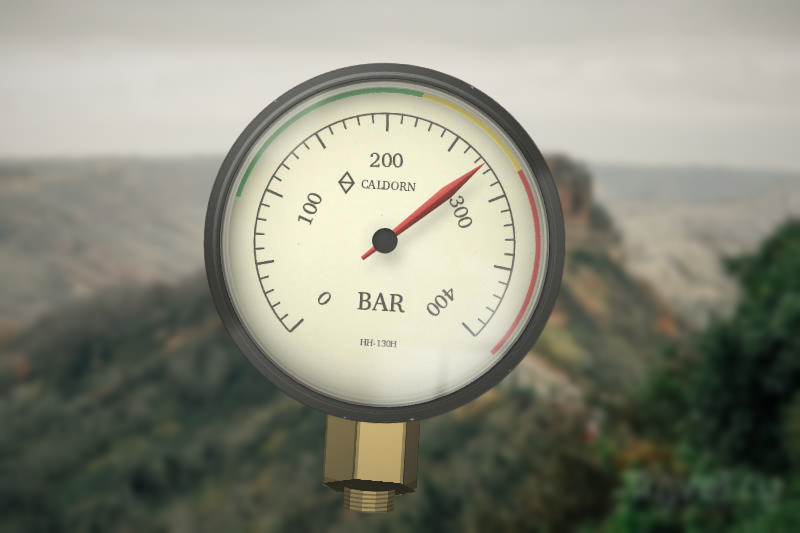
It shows 275 bar
